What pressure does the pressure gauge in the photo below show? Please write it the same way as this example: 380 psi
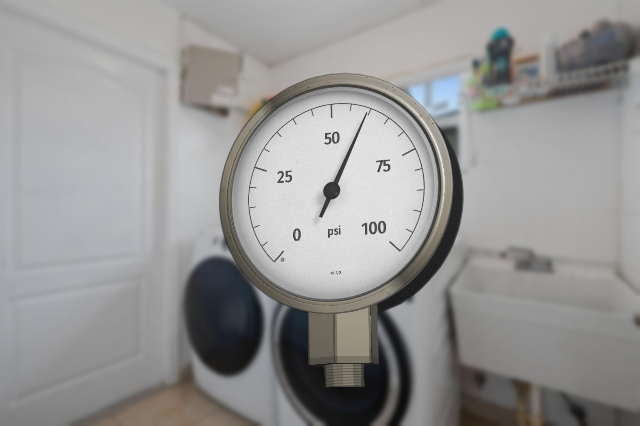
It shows 60 psi
